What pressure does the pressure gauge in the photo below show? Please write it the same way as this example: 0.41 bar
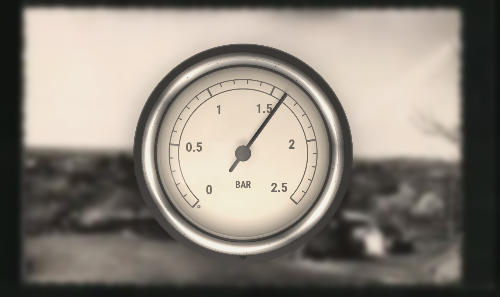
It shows 1.6 bar
